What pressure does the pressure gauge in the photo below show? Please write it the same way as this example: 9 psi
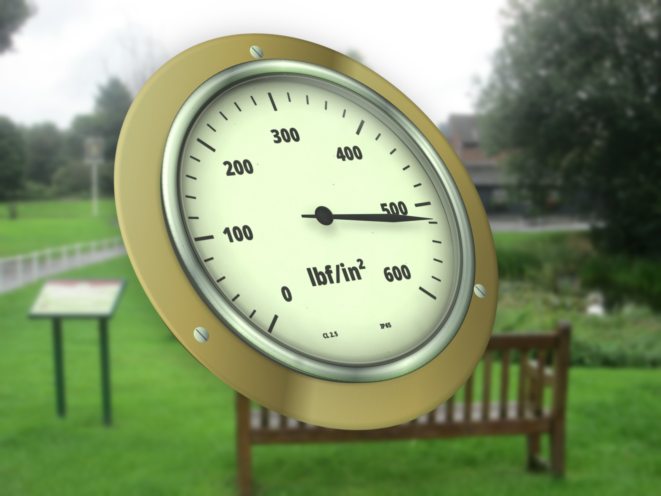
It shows 520 psi
